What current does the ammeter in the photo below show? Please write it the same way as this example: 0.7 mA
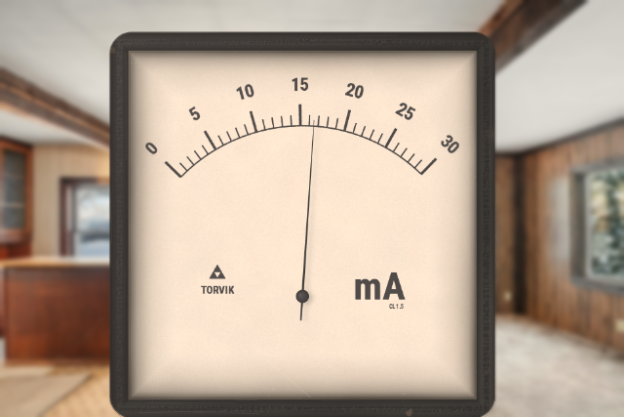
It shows 16.5 mA
